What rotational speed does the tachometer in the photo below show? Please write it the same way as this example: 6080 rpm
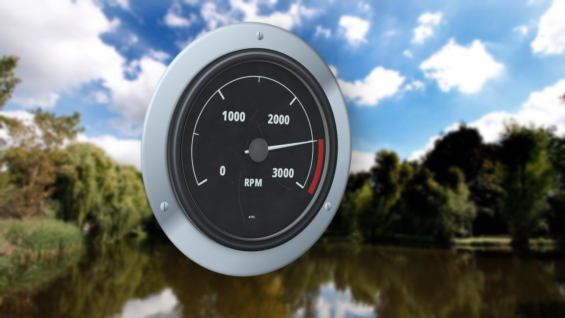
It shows 2500 rpm
